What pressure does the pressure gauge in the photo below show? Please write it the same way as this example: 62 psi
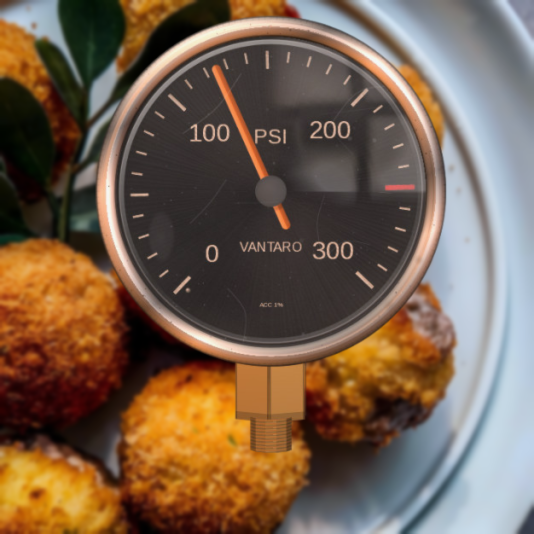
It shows 125 psi
